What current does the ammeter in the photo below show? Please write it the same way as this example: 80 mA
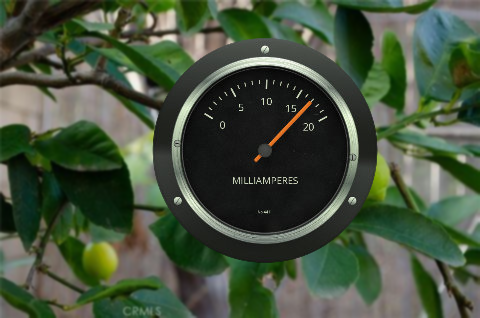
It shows 17 mA
